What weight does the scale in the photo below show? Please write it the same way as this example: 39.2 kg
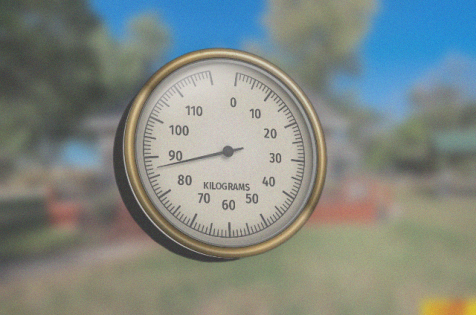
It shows 87 kg
